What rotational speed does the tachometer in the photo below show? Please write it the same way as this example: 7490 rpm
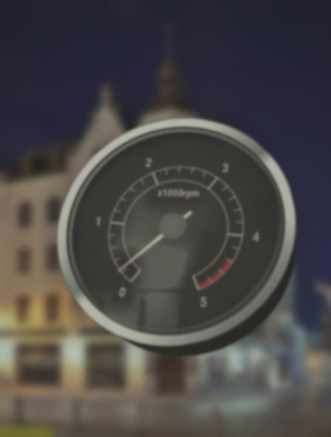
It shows 200 rpm
